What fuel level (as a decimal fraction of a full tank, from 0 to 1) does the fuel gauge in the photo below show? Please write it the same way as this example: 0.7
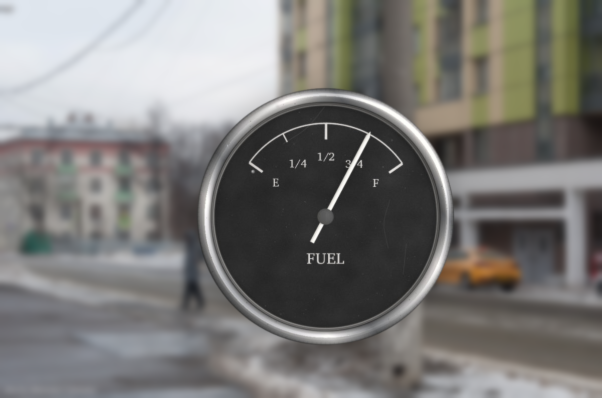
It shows 0.75
